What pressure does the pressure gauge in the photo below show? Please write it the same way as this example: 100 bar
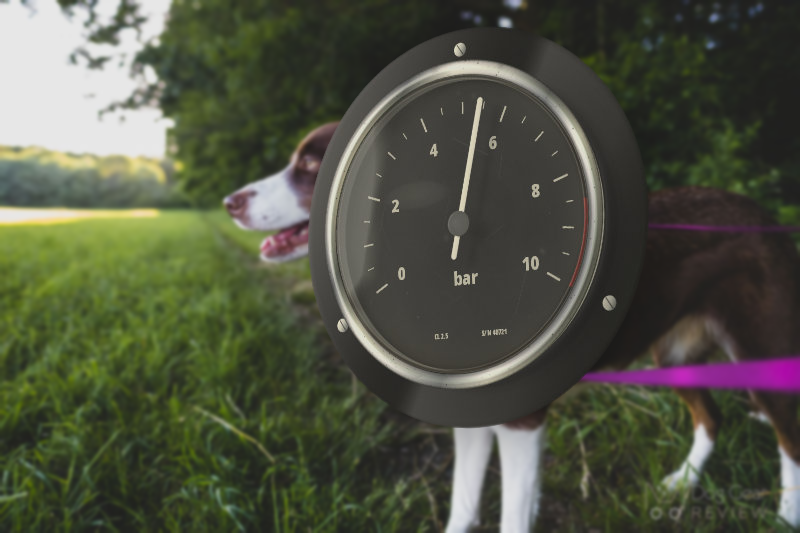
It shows 5.5 bar
